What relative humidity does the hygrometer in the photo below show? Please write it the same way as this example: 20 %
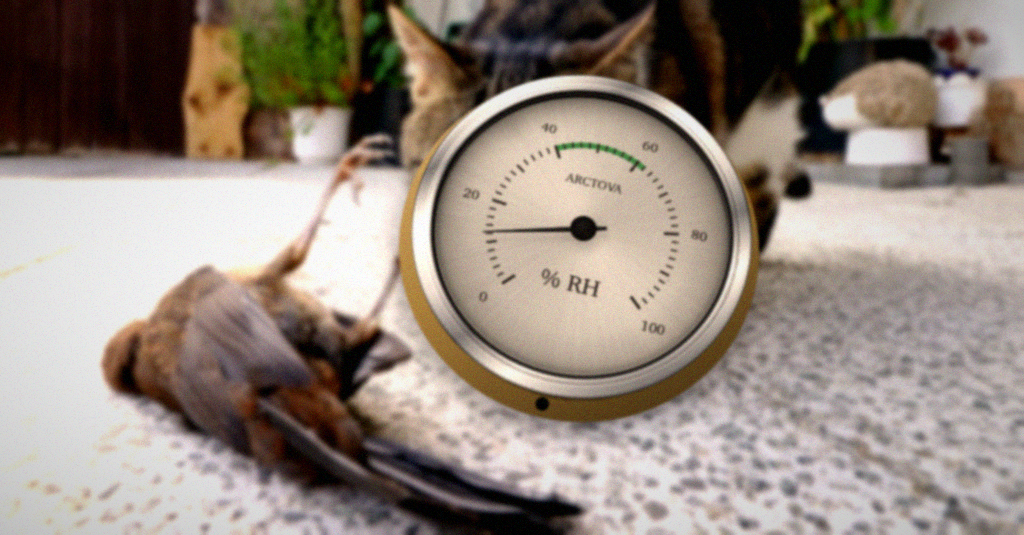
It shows 12 %
